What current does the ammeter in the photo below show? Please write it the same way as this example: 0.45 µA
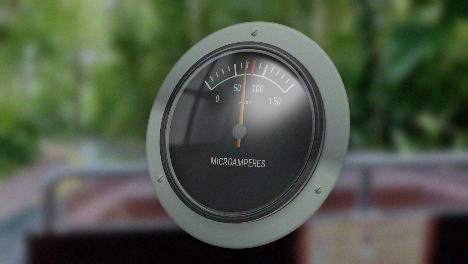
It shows 70 µA
